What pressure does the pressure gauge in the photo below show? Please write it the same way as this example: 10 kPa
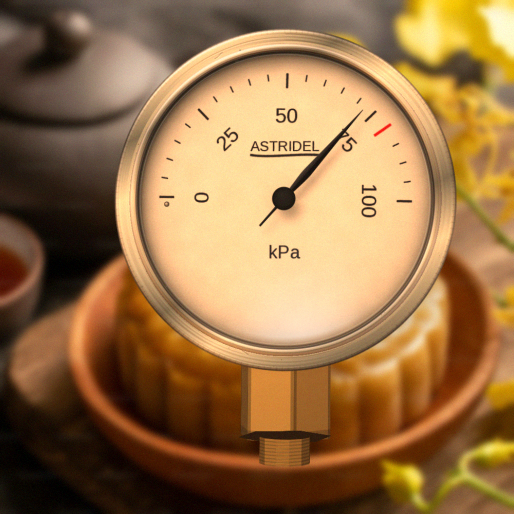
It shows 72.5 kPa
